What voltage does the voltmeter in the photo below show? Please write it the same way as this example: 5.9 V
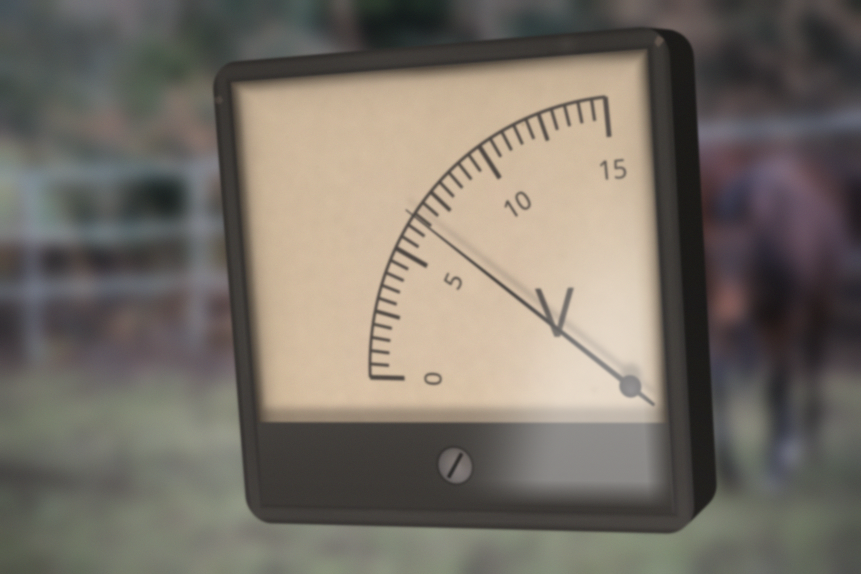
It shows 6.5 V
